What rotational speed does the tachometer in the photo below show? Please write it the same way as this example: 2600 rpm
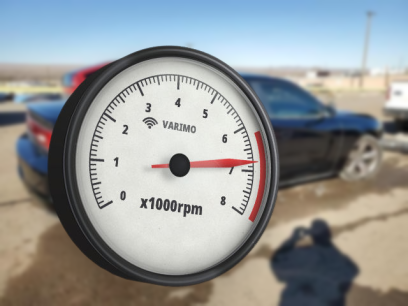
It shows 6800 rpm
